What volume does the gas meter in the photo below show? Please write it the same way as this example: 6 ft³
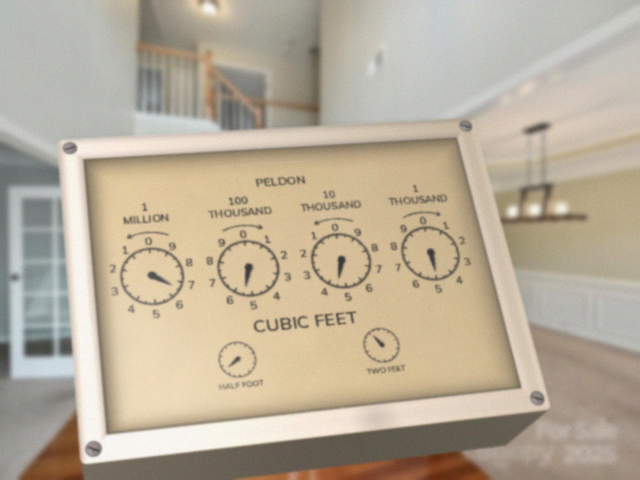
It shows 654500 ft³
